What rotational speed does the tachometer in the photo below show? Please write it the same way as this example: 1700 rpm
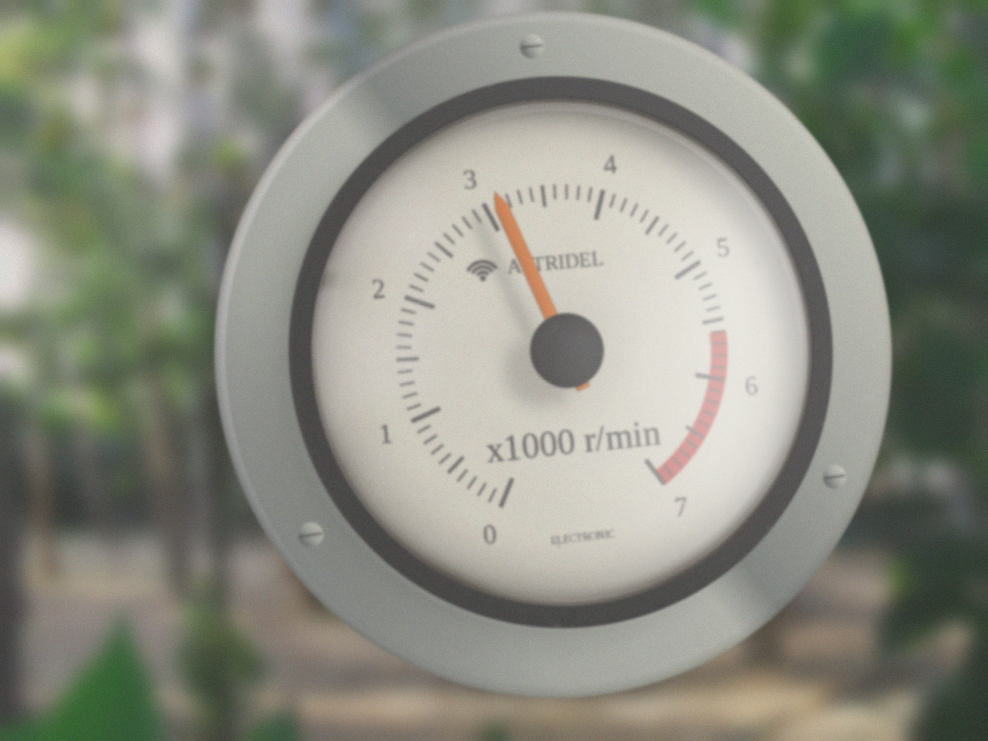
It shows 3100 rpm
